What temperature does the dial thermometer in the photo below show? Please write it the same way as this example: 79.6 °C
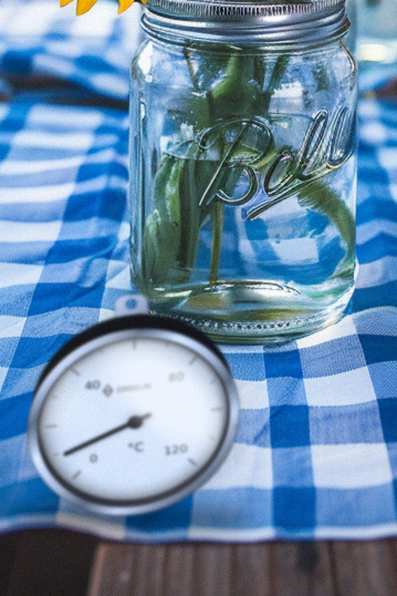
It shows 10 °C
